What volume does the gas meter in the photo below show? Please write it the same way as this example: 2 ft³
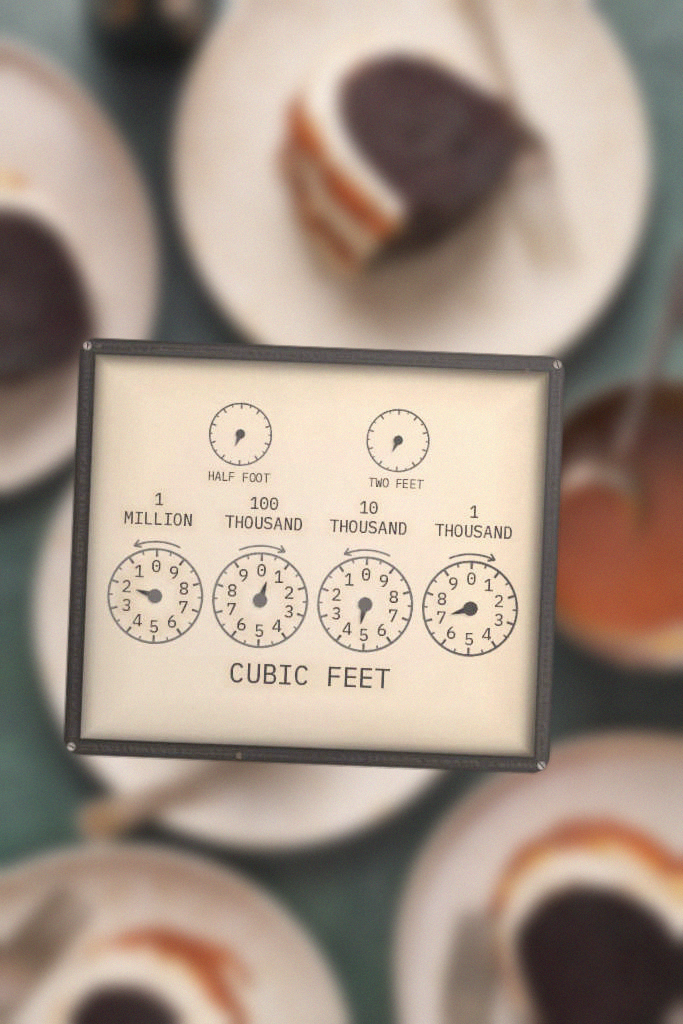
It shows 204700 ft³
